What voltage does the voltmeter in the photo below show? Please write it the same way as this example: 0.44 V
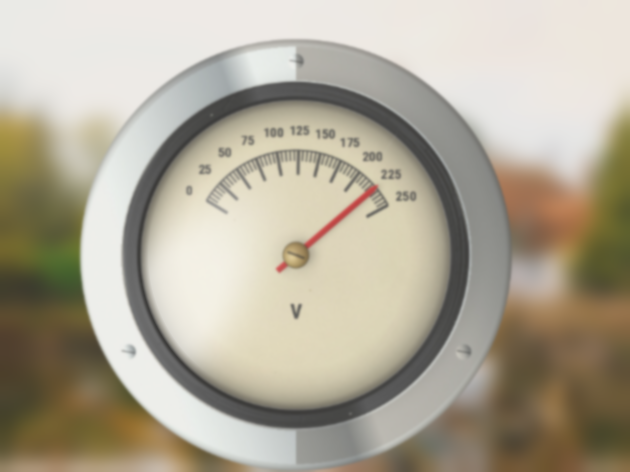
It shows 225 V
